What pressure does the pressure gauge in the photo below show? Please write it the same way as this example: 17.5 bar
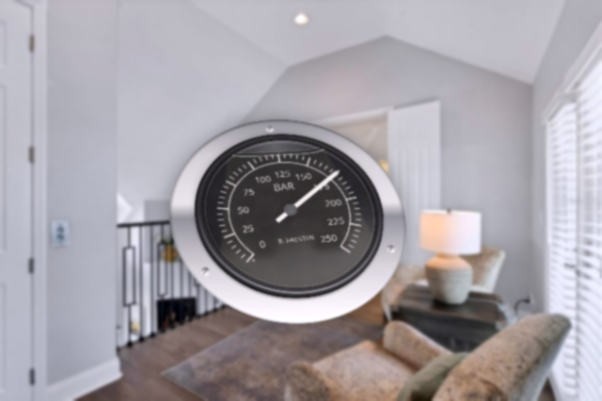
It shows 175 bar
